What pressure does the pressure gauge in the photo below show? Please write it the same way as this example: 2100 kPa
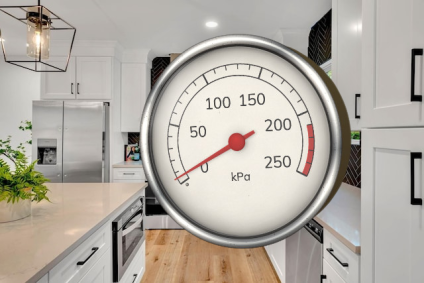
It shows 5 kPa
